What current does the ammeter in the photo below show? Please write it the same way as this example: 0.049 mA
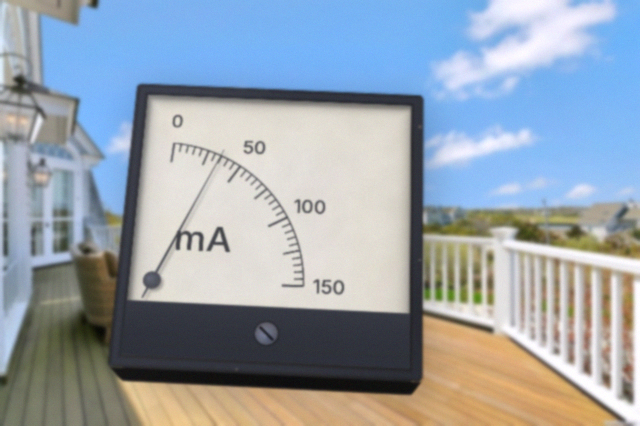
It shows 35 mA
